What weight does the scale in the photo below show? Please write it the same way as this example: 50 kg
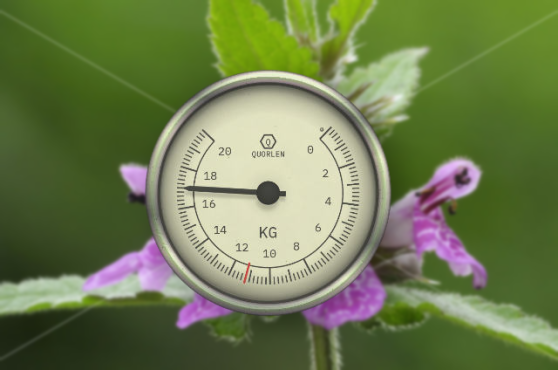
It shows 17 kg
